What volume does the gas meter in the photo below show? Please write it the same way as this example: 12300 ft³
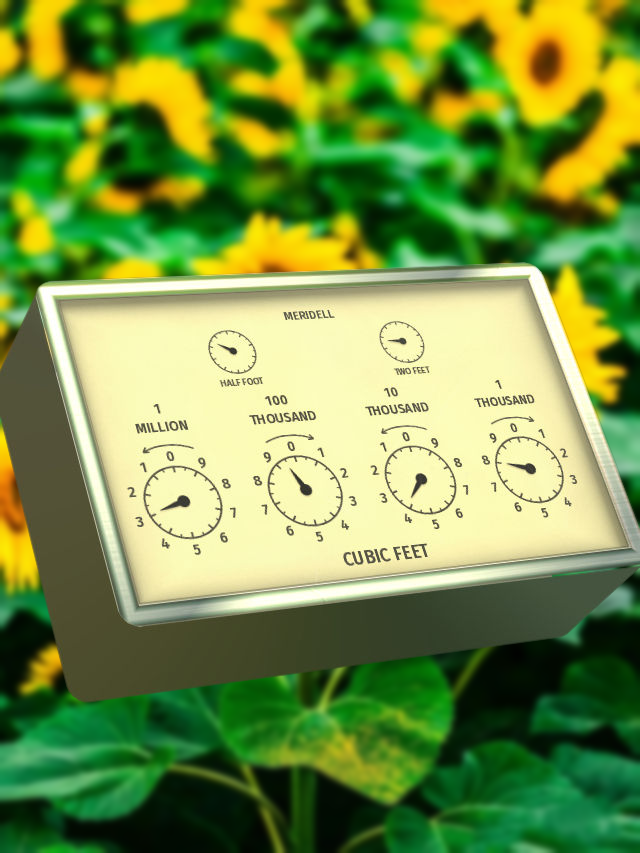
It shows 293800 ft³
